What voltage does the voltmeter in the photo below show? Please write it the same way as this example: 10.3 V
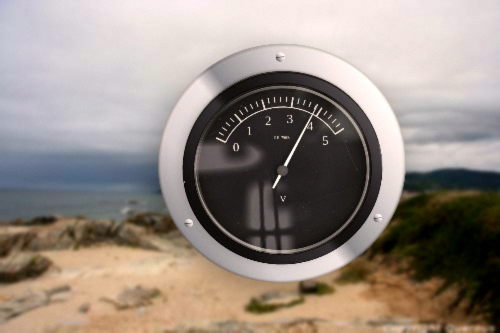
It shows 3.8 V
